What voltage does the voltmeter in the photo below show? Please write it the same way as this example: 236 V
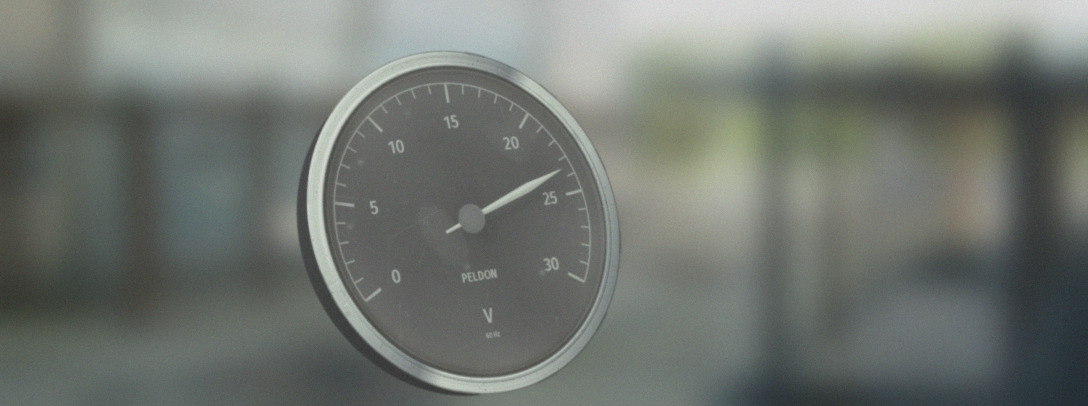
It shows 23.5 V
